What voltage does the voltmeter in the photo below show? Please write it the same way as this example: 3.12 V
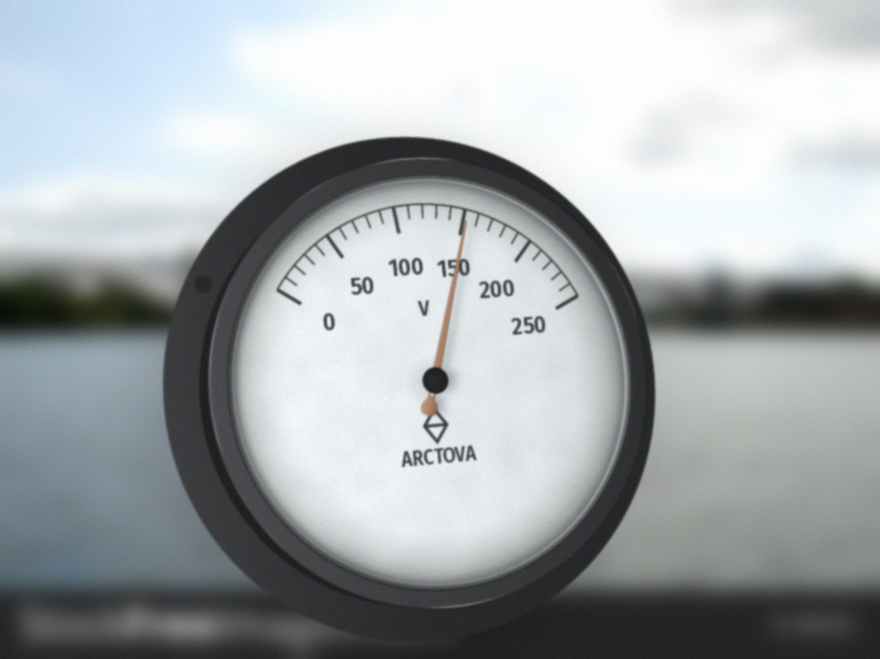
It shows 150 V
